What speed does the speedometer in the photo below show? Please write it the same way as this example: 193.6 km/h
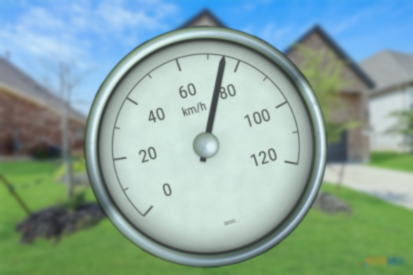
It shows 75 km/h
